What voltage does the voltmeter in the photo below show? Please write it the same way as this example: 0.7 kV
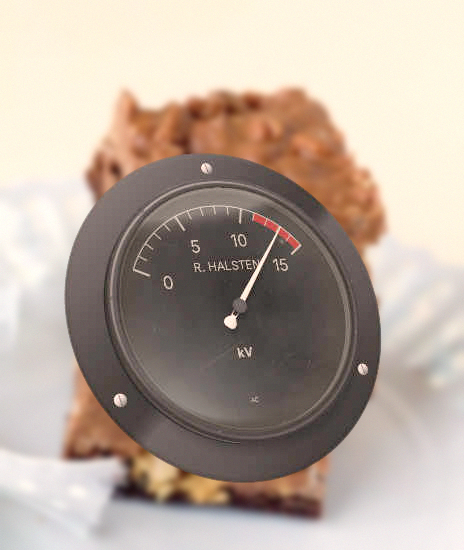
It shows 13 kV
